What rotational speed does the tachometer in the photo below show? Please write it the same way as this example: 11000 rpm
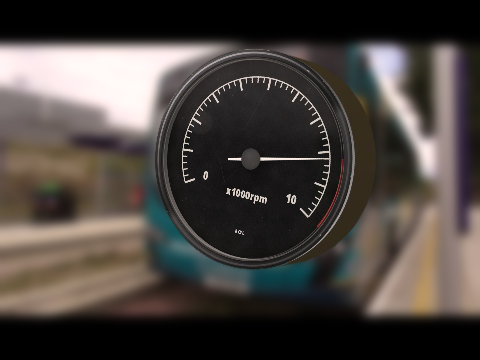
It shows 8200 rpm
